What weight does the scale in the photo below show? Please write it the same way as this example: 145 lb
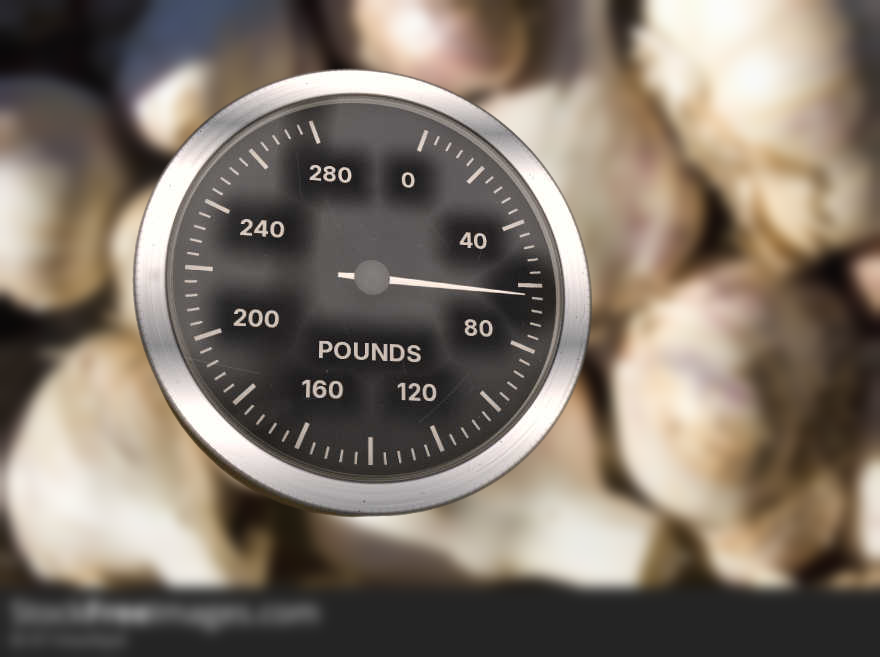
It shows 64 lb
